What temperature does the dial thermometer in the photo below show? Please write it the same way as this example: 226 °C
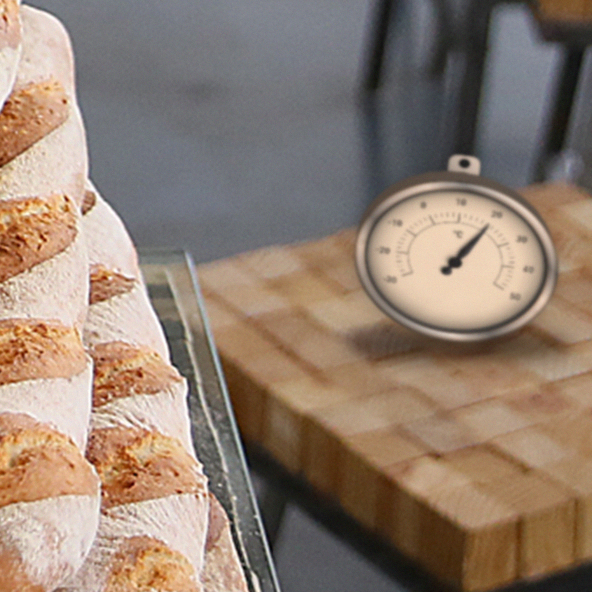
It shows 20 °C
